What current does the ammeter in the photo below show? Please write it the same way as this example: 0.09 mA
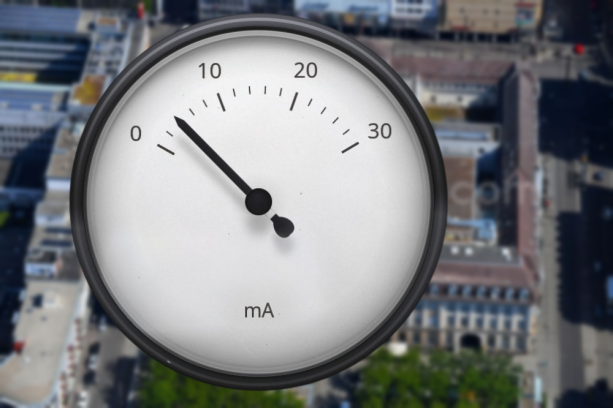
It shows 4 mA
